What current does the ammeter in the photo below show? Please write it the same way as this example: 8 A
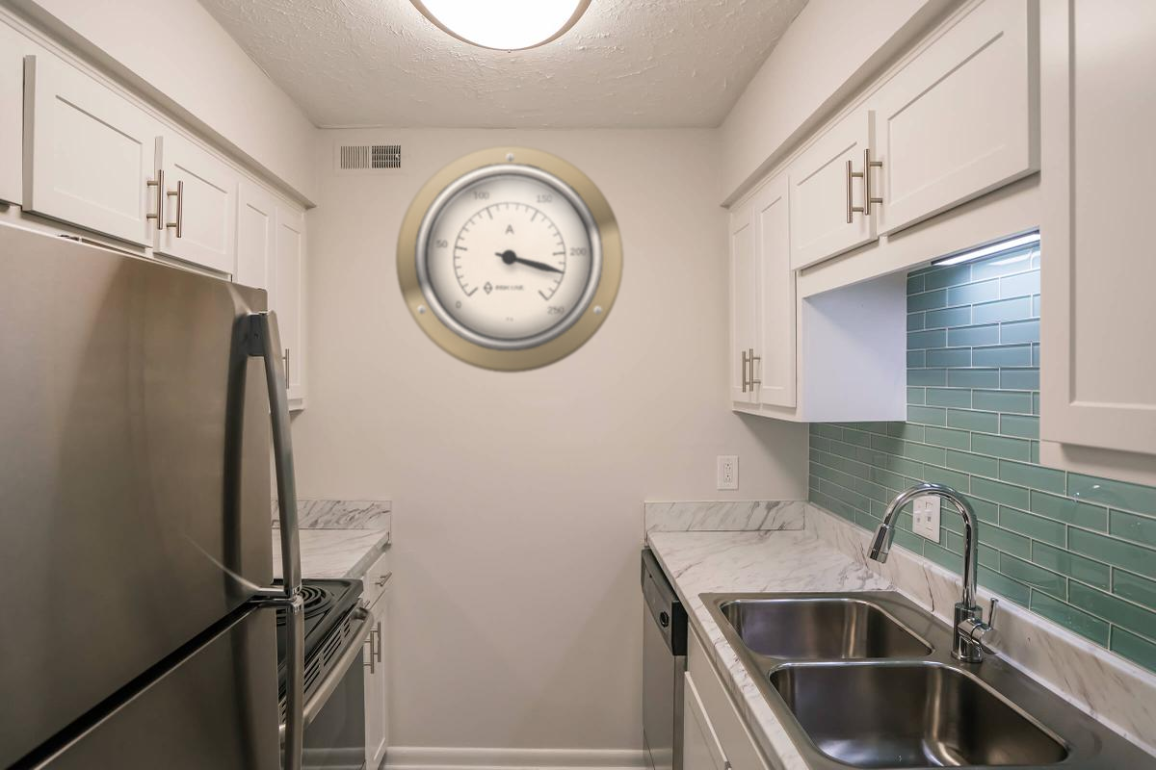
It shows 220 A
